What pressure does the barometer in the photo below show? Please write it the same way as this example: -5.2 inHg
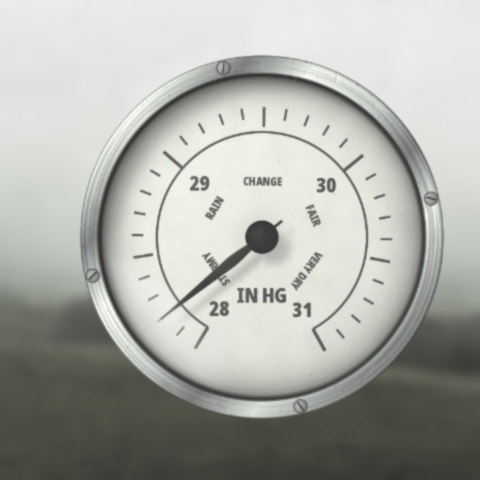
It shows 28.2 inHg
